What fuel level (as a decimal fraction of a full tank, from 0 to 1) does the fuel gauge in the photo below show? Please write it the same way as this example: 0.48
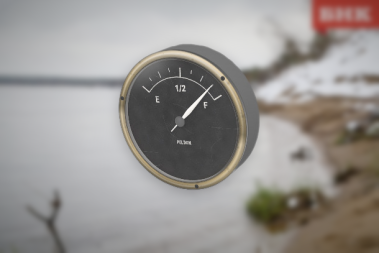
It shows 0.875
